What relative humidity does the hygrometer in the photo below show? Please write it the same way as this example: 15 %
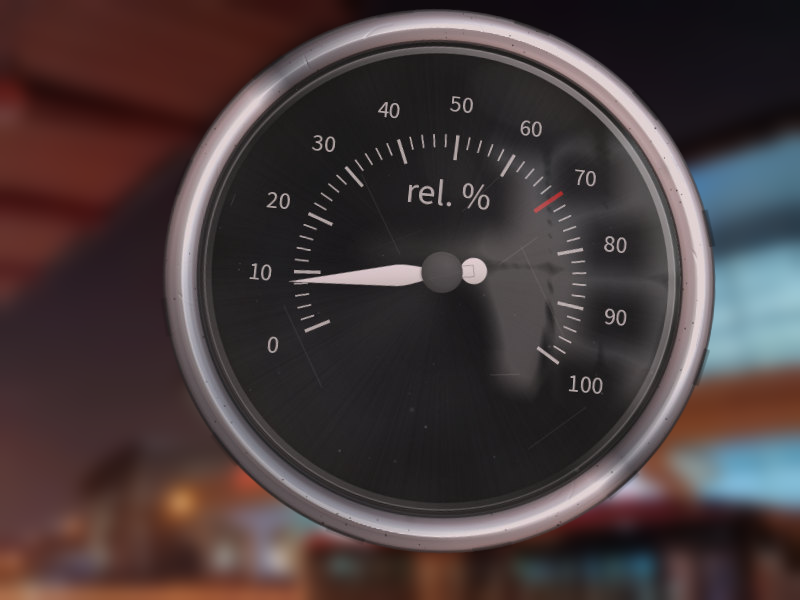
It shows 8 %
